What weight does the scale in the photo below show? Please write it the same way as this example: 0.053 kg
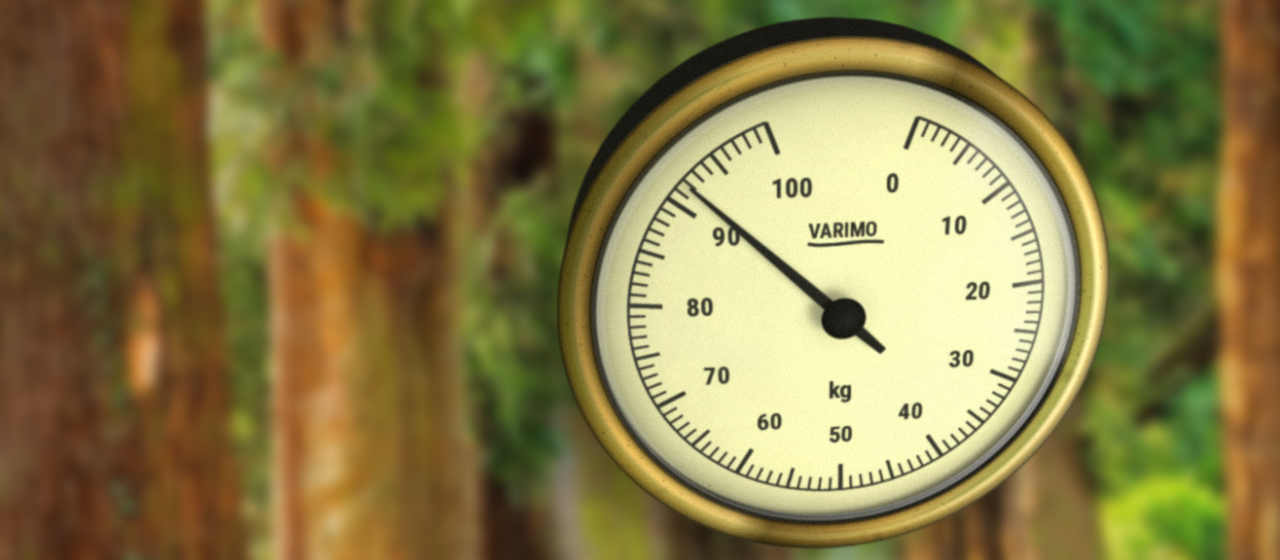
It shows 92 kg
